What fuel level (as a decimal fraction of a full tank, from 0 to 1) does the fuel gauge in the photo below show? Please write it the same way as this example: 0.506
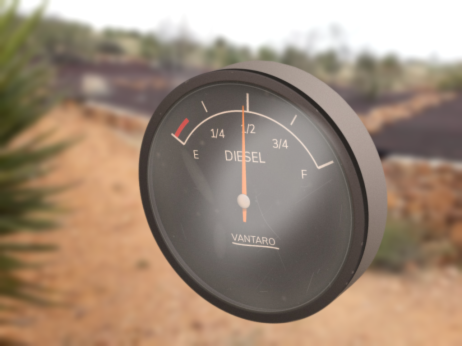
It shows 0.5
